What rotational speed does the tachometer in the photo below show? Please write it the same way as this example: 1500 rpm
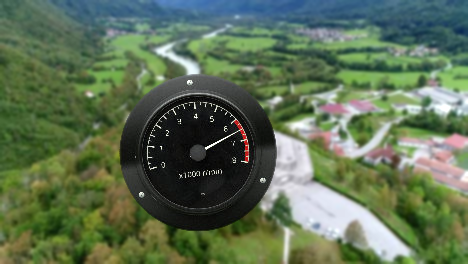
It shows 6500 rpm
